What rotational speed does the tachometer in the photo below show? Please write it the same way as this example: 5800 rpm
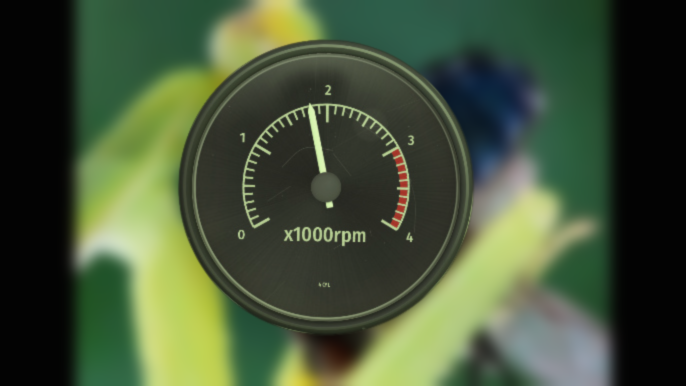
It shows 1800 rpm
